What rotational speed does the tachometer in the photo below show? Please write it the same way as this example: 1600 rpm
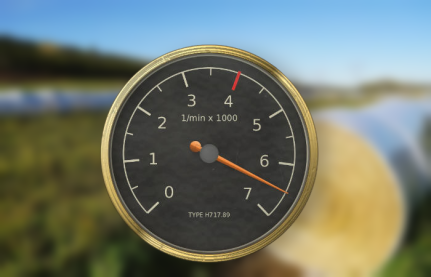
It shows 6500 rpm
